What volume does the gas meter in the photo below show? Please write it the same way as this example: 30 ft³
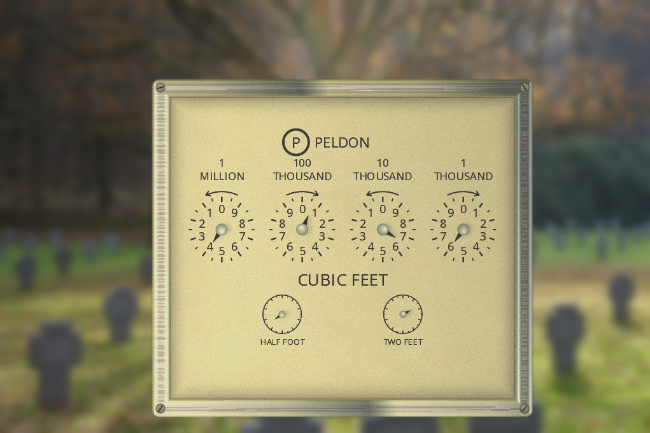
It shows 406600 ft³
